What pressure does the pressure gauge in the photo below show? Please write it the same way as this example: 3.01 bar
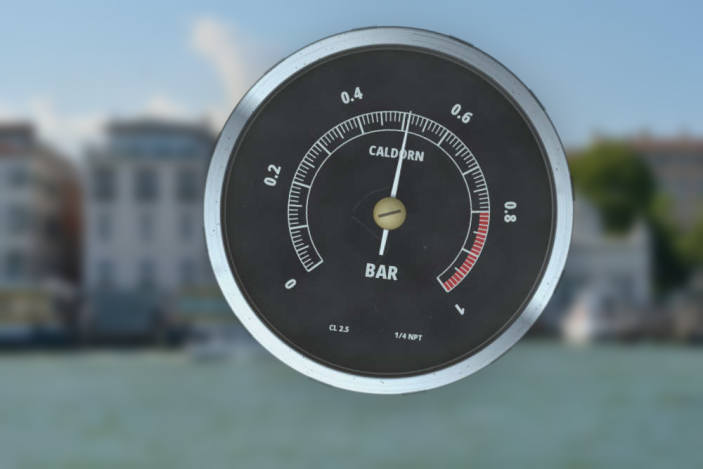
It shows 0.51 bar
